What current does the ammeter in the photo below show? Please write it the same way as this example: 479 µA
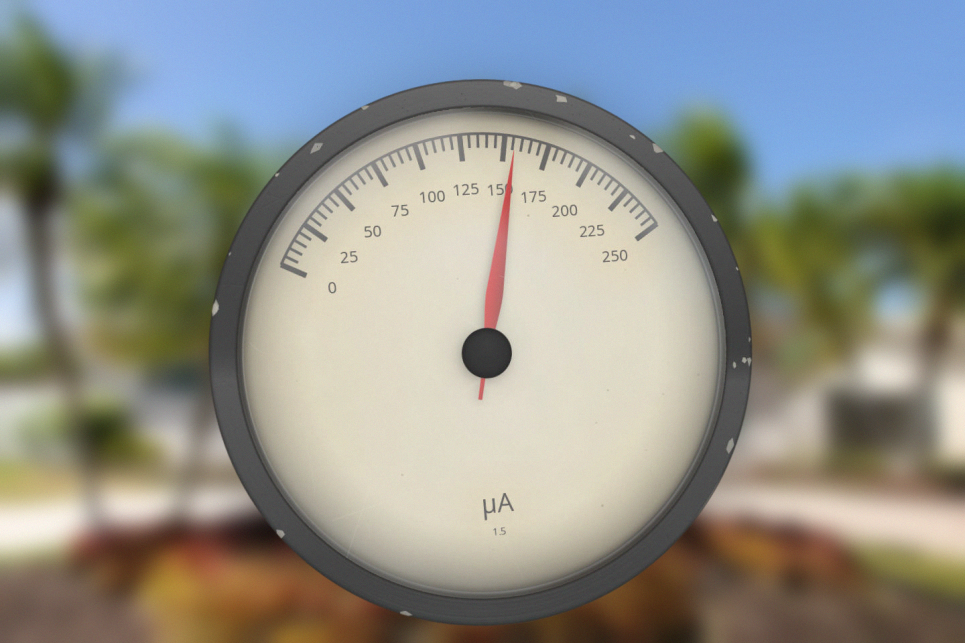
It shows 155 µA
